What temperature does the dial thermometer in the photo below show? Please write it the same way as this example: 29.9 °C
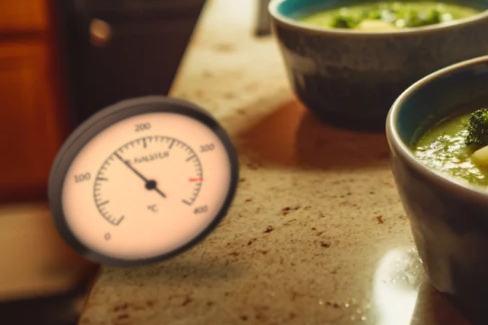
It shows 150 °C
